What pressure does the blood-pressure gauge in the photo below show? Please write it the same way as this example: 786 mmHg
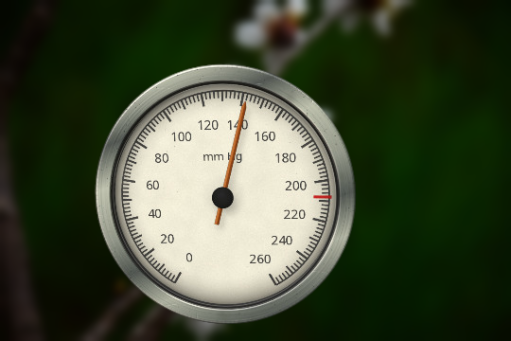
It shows 142 mmHg
